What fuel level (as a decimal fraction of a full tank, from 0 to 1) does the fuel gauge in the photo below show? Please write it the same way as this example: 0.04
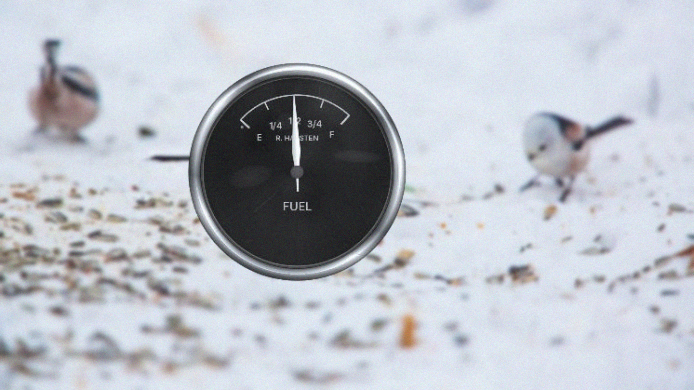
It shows 0.5
